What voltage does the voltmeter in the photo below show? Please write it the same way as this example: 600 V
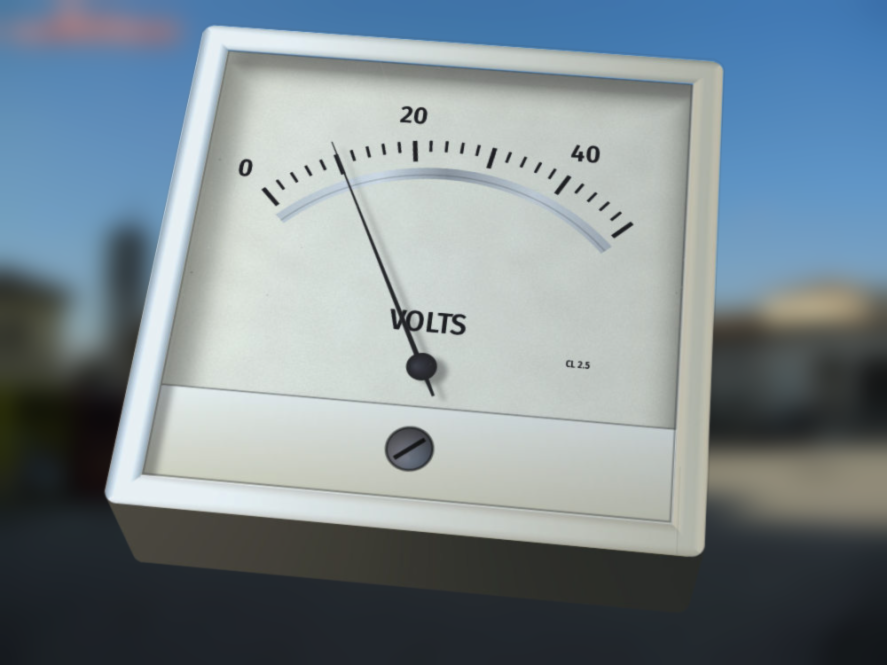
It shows 10 V
